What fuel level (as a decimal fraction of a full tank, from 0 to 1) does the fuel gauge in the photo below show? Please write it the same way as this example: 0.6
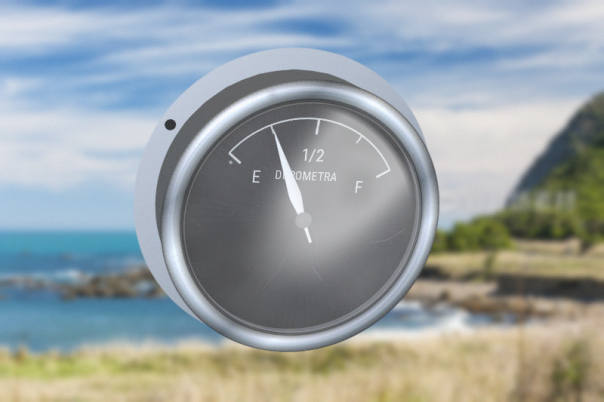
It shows 0.25
